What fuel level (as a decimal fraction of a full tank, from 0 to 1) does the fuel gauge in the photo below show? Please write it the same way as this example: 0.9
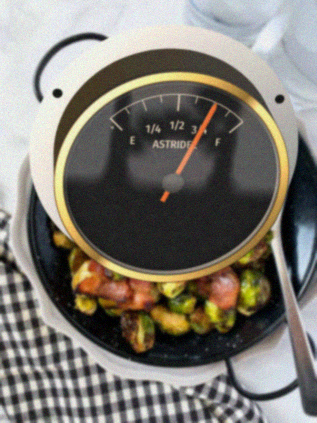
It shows 0.75
